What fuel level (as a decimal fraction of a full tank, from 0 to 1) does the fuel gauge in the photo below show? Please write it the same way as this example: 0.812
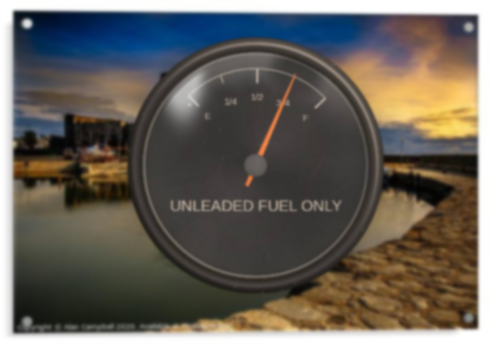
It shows 0.75
